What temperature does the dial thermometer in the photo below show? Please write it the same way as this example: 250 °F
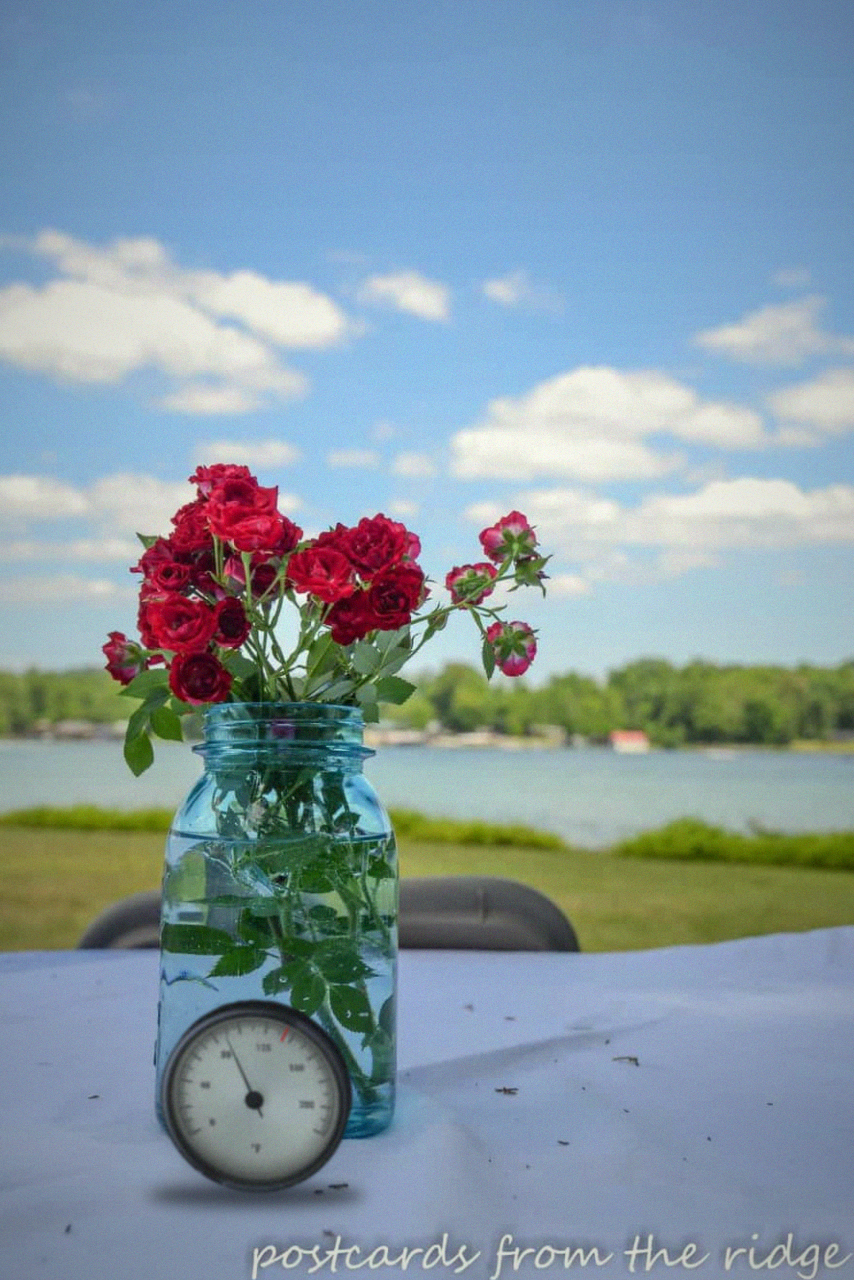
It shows 90 °F
